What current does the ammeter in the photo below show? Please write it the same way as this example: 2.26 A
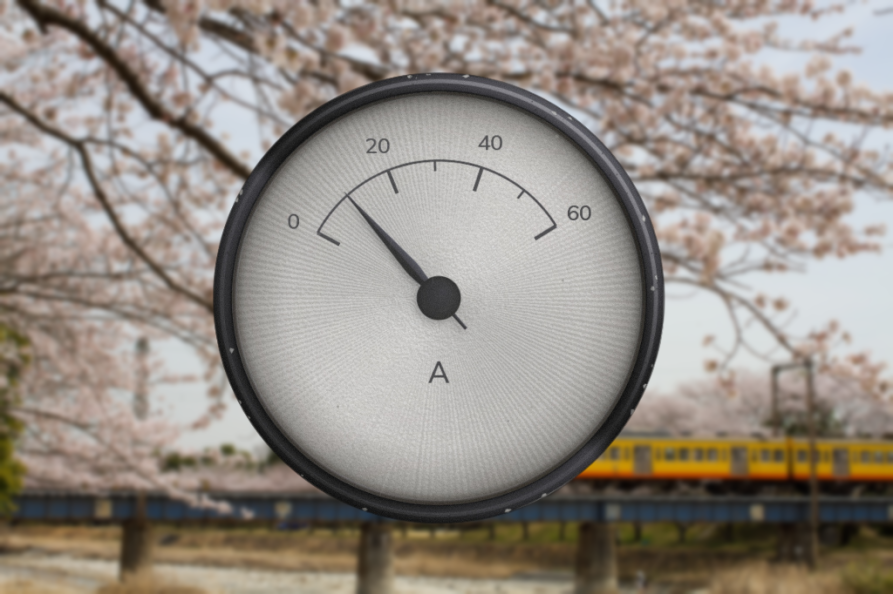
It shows 10 A
